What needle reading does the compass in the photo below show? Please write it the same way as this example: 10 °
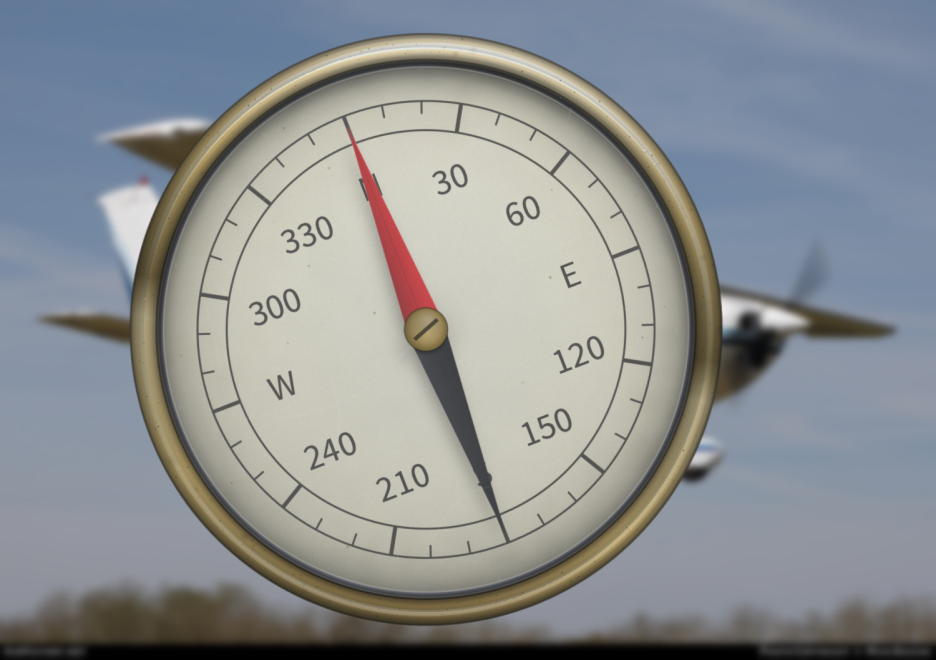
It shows 0 °
